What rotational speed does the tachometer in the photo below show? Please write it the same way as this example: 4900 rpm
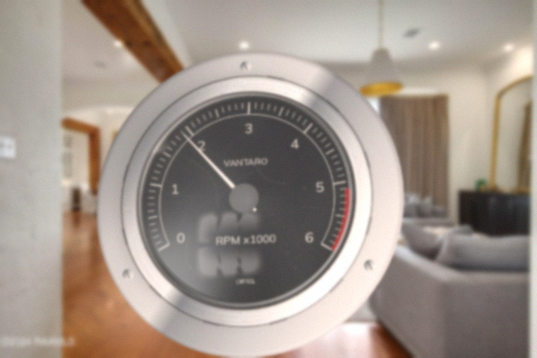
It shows 1900 rpm
